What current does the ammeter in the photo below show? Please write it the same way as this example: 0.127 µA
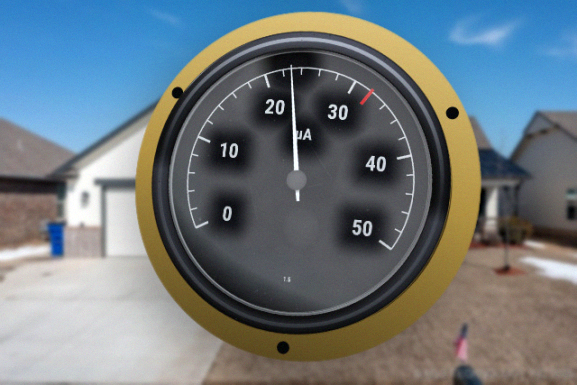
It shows 23 µA
